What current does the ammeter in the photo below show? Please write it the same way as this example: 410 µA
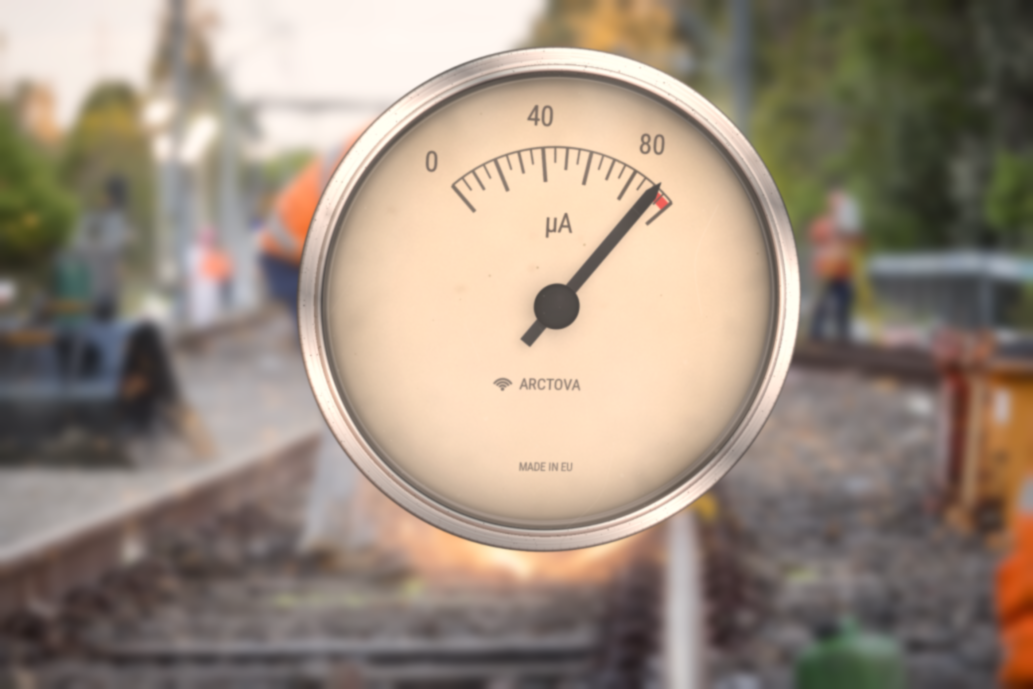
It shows 90 µA
